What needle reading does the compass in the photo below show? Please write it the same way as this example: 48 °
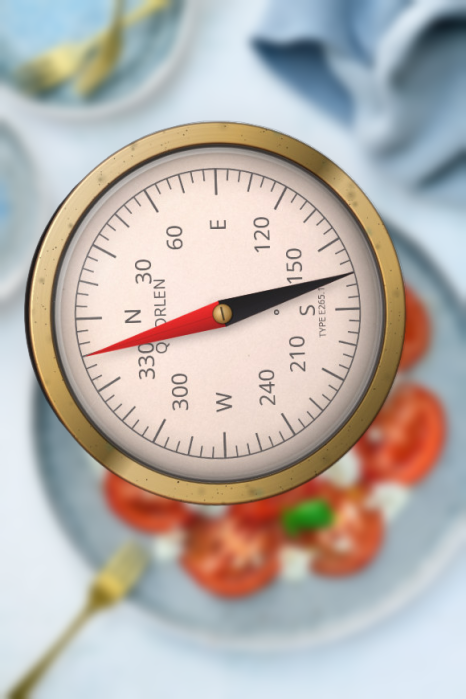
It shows 345 °
